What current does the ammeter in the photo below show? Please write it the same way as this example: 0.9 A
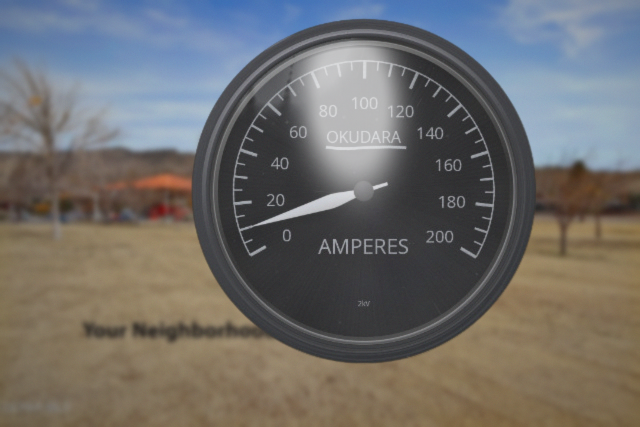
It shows 10 A
